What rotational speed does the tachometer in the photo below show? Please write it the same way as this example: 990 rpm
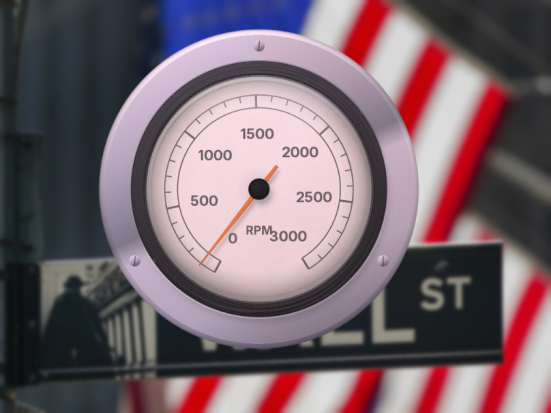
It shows 100 rpm
